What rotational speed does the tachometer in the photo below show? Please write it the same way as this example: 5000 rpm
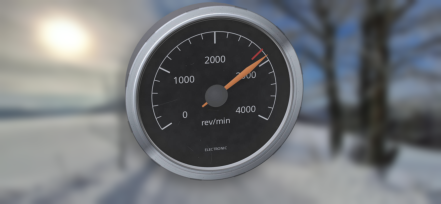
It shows 2900 rpm
